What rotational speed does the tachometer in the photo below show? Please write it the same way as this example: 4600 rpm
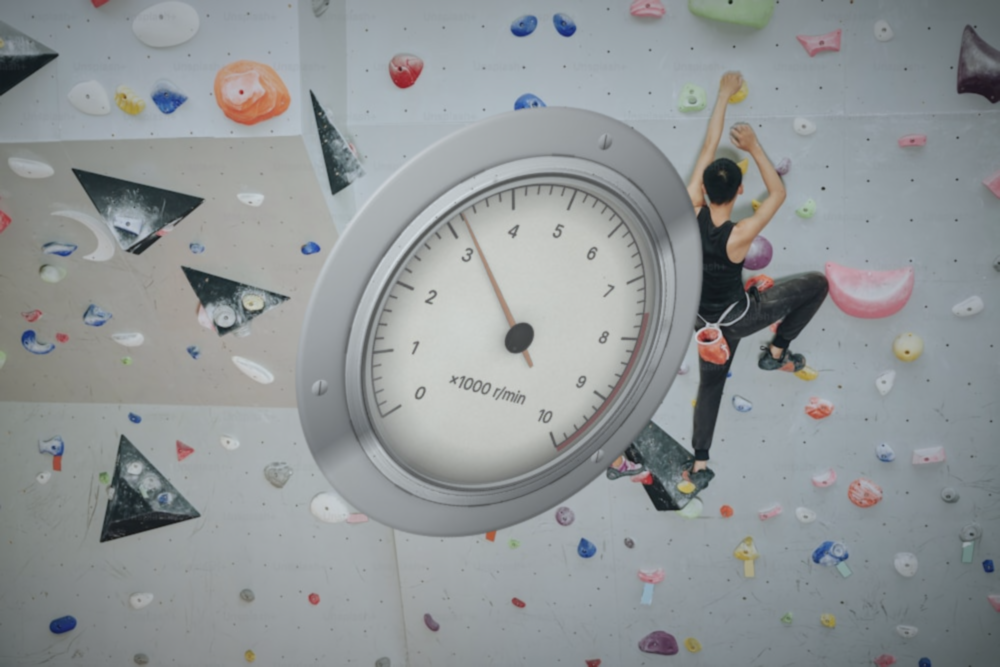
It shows 3200 rpm
